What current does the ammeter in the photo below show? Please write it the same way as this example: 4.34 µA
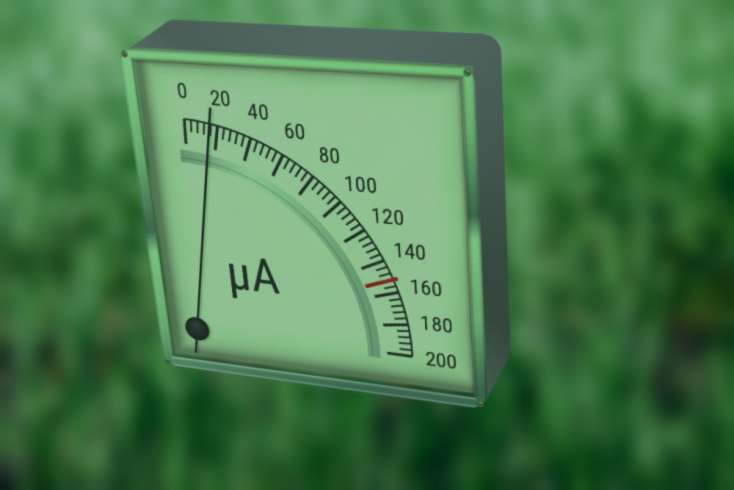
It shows 16 µA
